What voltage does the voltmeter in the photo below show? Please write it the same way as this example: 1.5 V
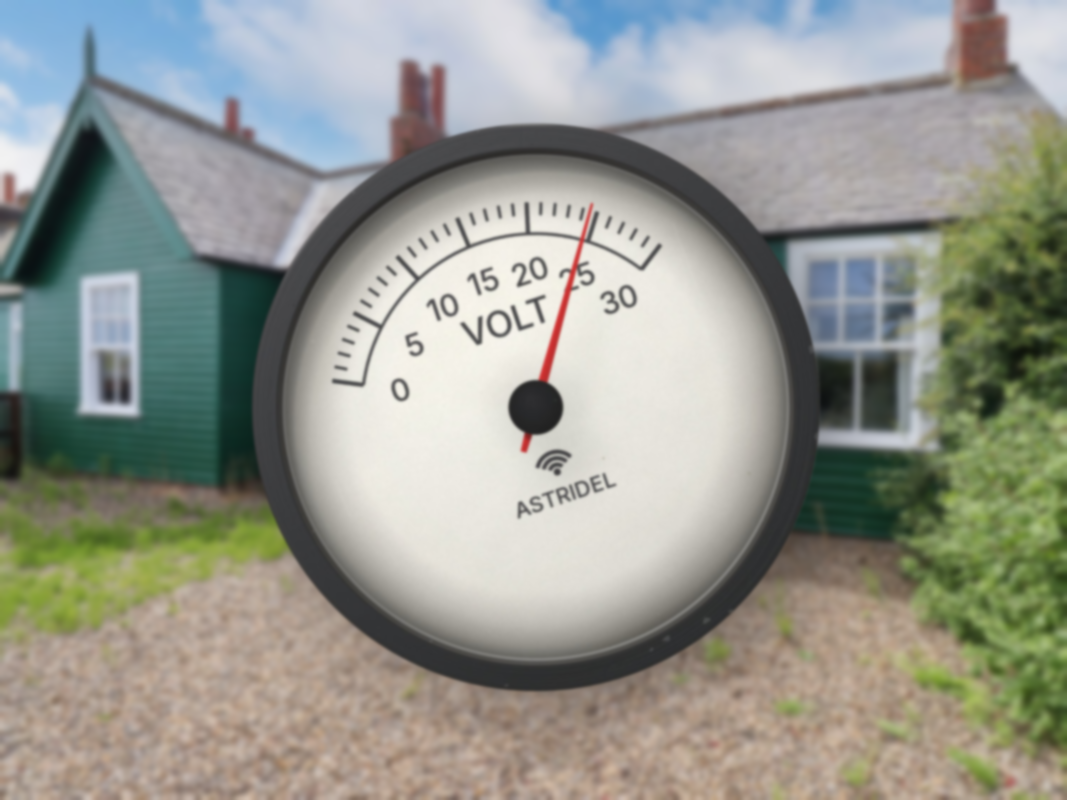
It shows 24.5 V
